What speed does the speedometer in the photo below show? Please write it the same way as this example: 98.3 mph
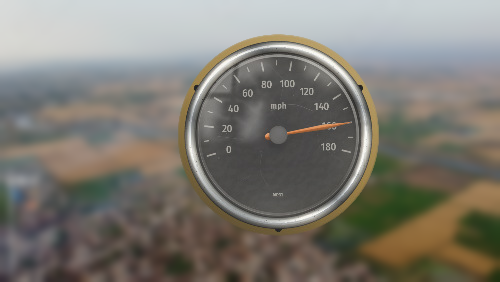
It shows 160 mph
